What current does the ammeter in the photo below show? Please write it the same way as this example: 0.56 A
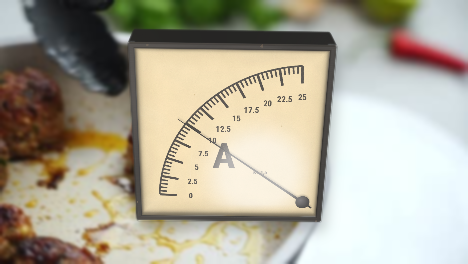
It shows 10 A
